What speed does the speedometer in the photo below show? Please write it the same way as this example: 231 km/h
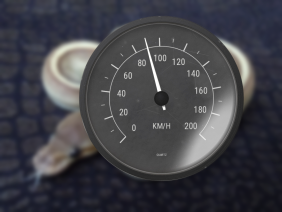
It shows 90 km/h
